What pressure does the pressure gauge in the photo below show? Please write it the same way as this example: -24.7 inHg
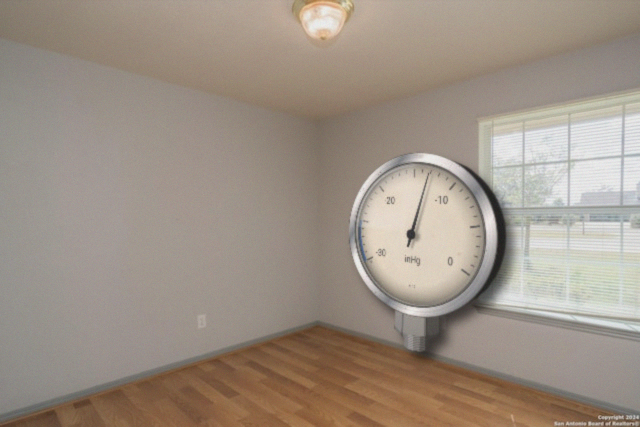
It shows -13 inHg
